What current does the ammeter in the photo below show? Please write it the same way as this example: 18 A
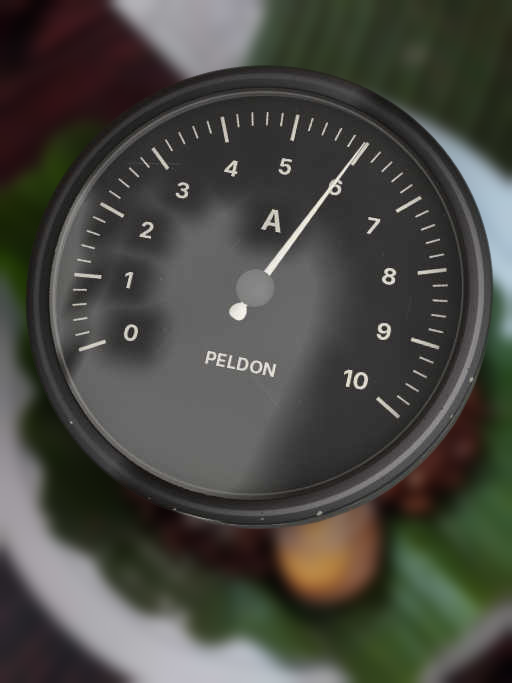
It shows 6 A
